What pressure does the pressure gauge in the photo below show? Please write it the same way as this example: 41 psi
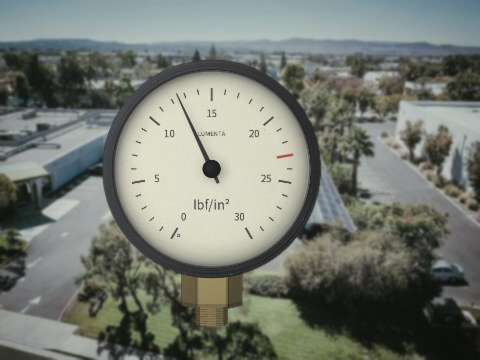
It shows 12.5 psi
